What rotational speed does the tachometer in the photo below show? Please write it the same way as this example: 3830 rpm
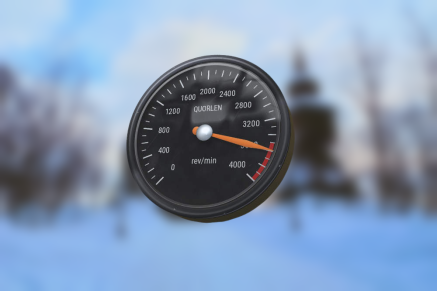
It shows 3600 rpm
